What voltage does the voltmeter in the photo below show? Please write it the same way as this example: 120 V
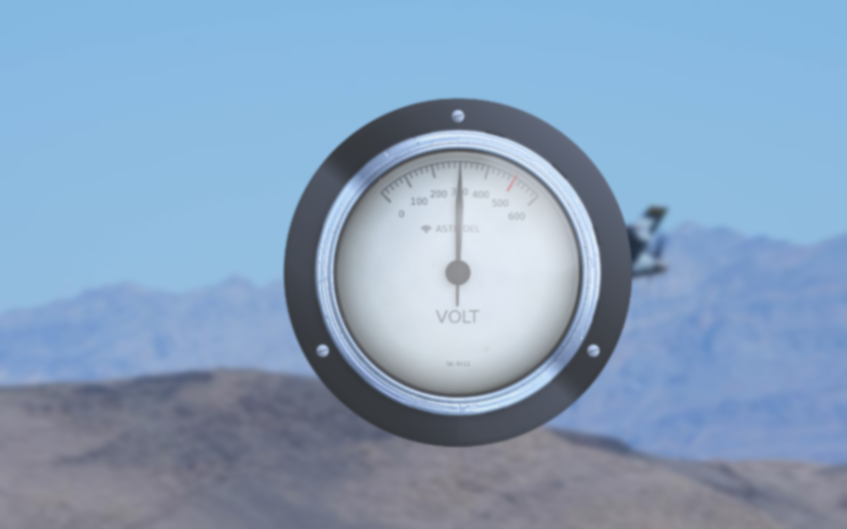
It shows 300 V
